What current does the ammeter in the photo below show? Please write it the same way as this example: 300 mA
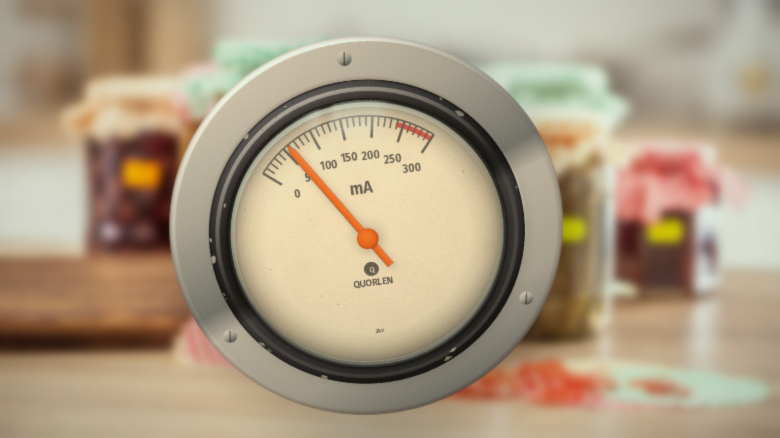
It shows 60 mA
